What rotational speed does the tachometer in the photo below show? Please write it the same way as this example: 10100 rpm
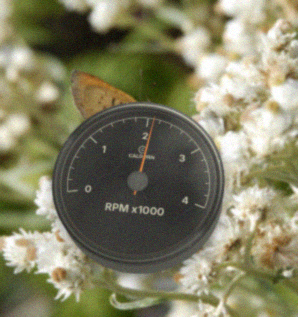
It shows 2100 rpm
